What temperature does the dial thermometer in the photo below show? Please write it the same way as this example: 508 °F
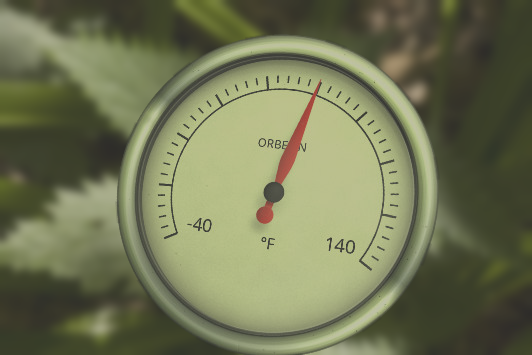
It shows 60 °F
